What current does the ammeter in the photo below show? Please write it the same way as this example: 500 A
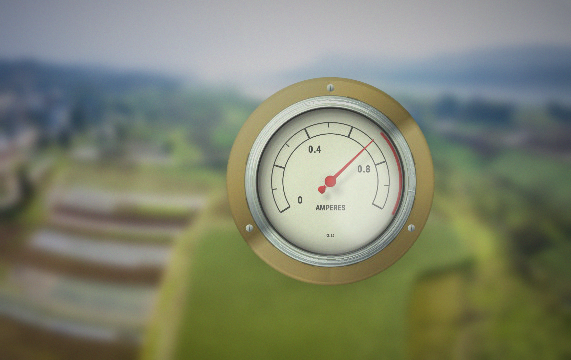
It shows 0.7 A
